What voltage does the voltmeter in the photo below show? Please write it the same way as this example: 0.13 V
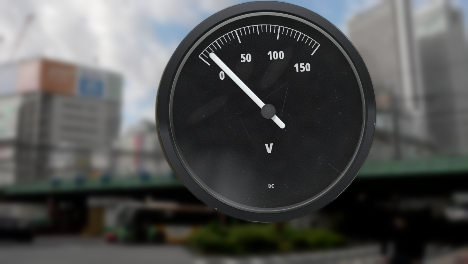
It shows 10 V
